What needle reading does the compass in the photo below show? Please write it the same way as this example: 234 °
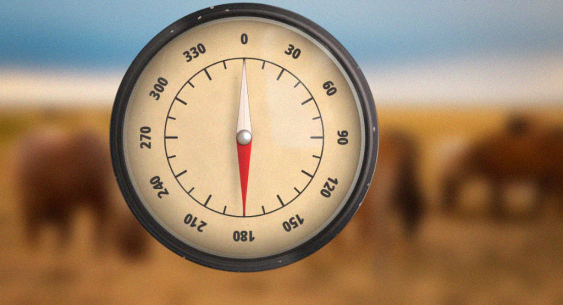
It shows 180 °
